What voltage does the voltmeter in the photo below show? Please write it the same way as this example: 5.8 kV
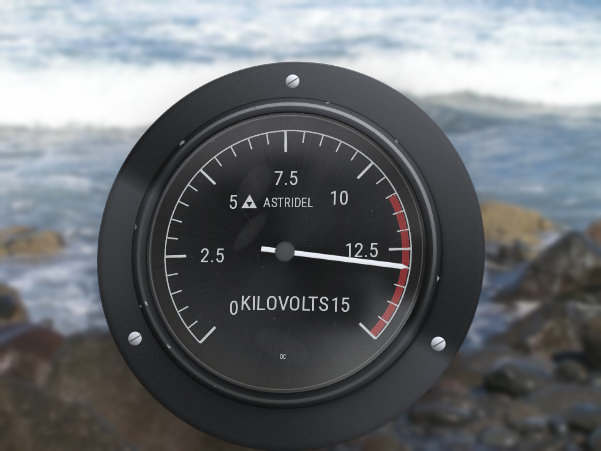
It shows 13 kV
